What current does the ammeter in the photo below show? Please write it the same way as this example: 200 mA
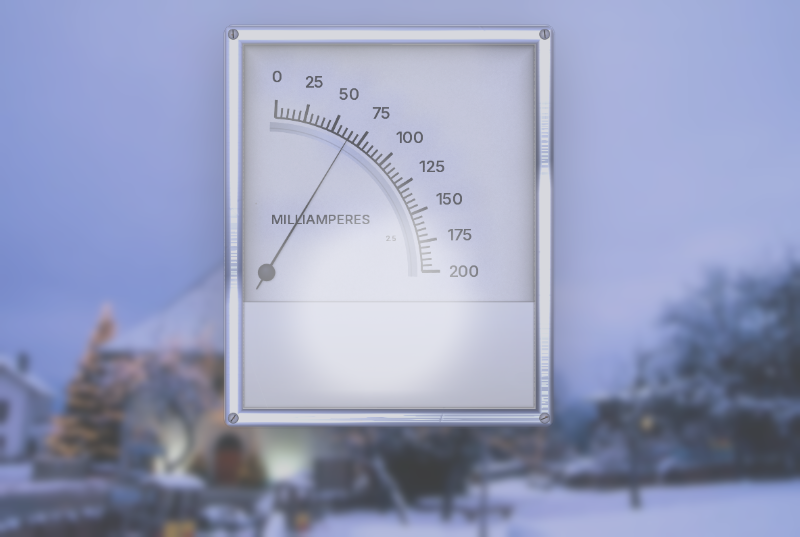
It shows 65 mA
